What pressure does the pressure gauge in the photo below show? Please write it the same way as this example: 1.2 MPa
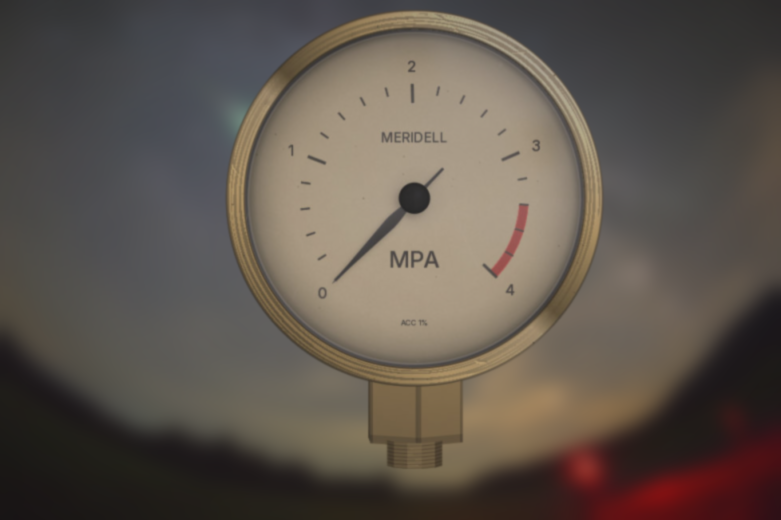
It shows 0 MPa
